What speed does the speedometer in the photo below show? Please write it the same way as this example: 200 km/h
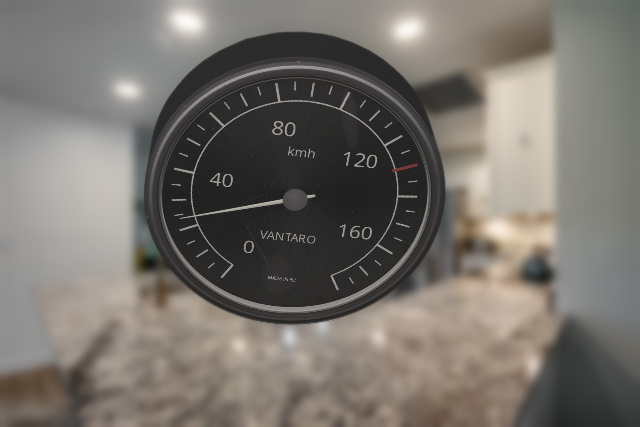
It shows 25 km/h
